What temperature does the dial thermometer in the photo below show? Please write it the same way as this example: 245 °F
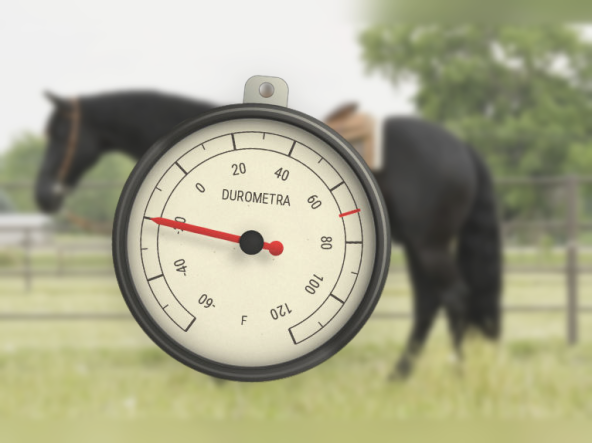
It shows -20 °F
